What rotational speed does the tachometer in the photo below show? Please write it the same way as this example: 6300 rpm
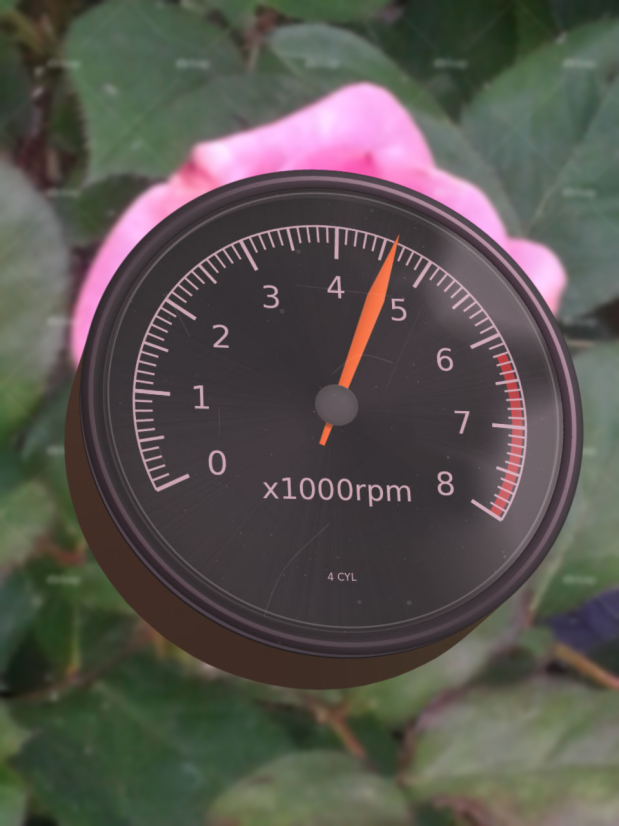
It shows 4600 rpm
